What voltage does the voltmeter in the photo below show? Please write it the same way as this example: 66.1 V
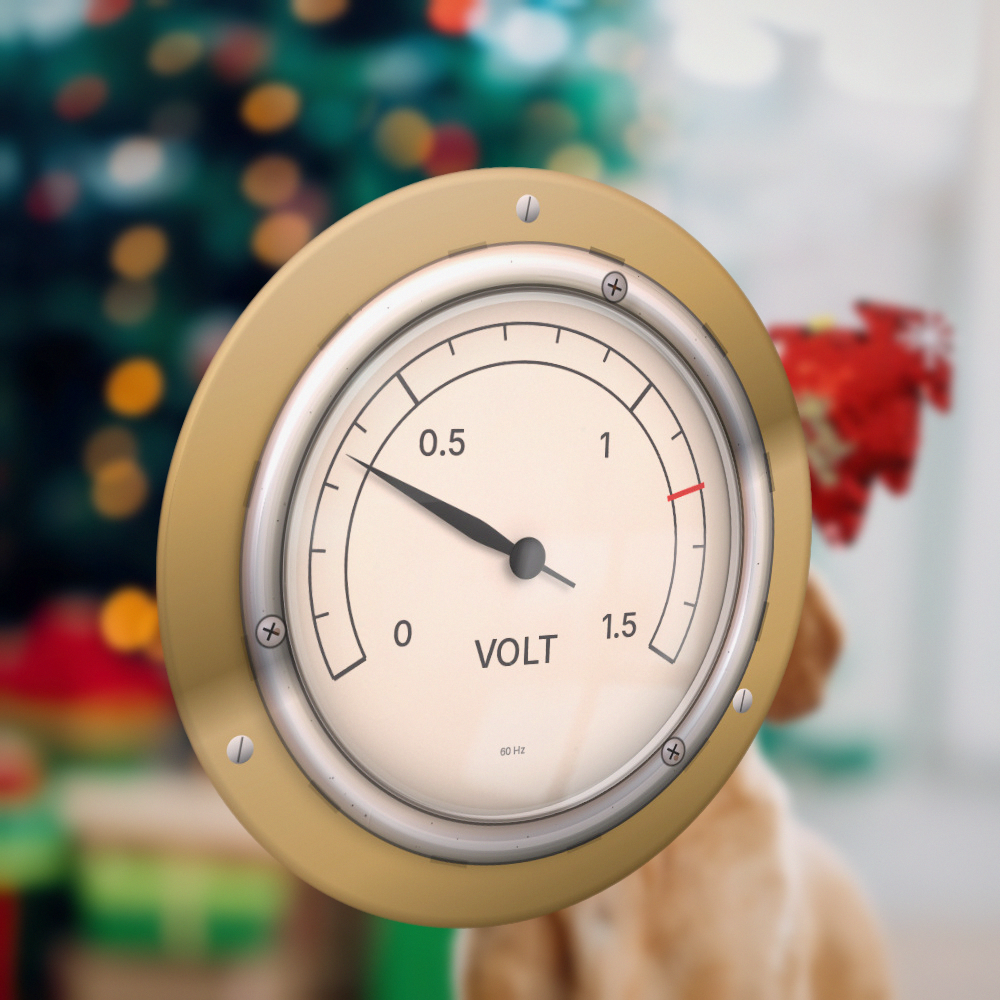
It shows 0.35 V
